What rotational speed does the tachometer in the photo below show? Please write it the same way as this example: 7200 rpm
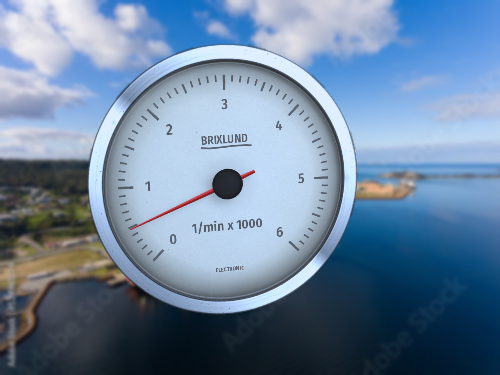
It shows 500 rpm
